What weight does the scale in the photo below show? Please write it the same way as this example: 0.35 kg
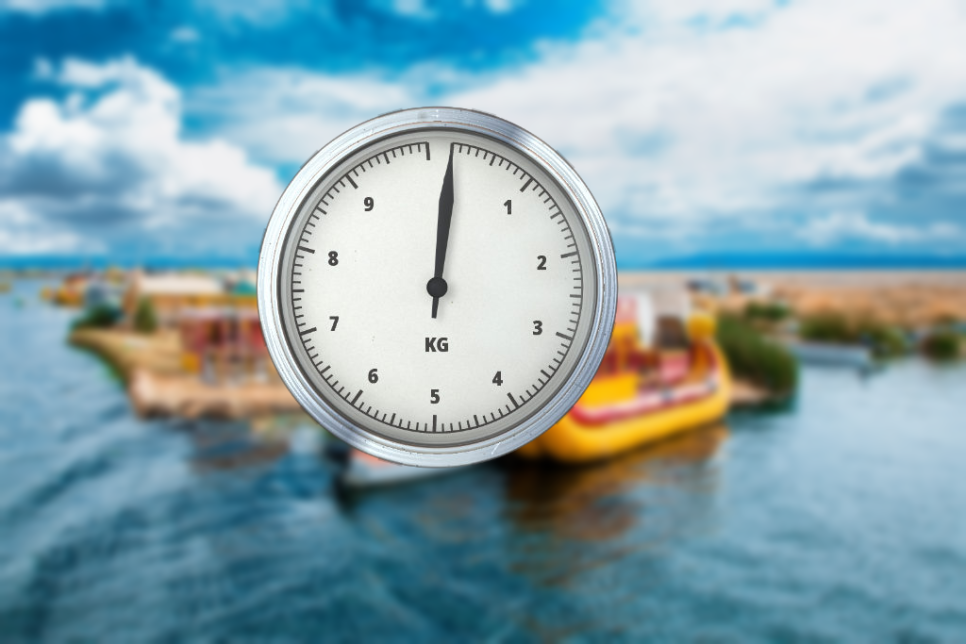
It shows 0 kg
